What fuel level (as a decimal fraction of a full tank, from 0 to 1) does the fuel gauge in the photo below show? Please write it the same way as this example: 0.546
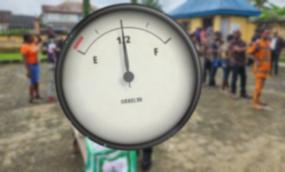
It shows 0.5
